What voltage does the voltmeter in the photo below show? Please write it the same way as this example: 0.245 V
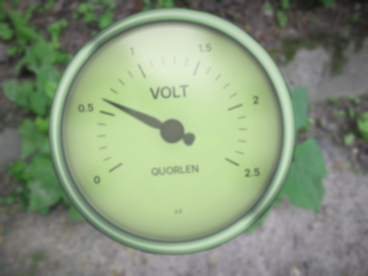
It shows 0.6 V
